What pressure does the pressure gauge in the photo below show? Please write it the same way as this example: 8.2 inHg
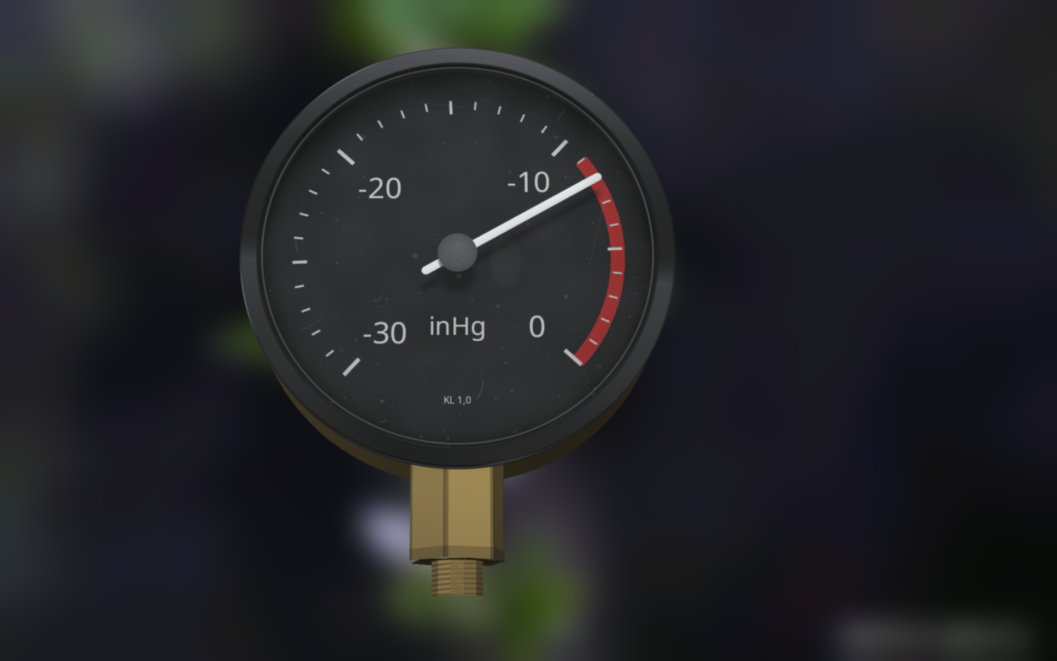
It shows -8 inHg
